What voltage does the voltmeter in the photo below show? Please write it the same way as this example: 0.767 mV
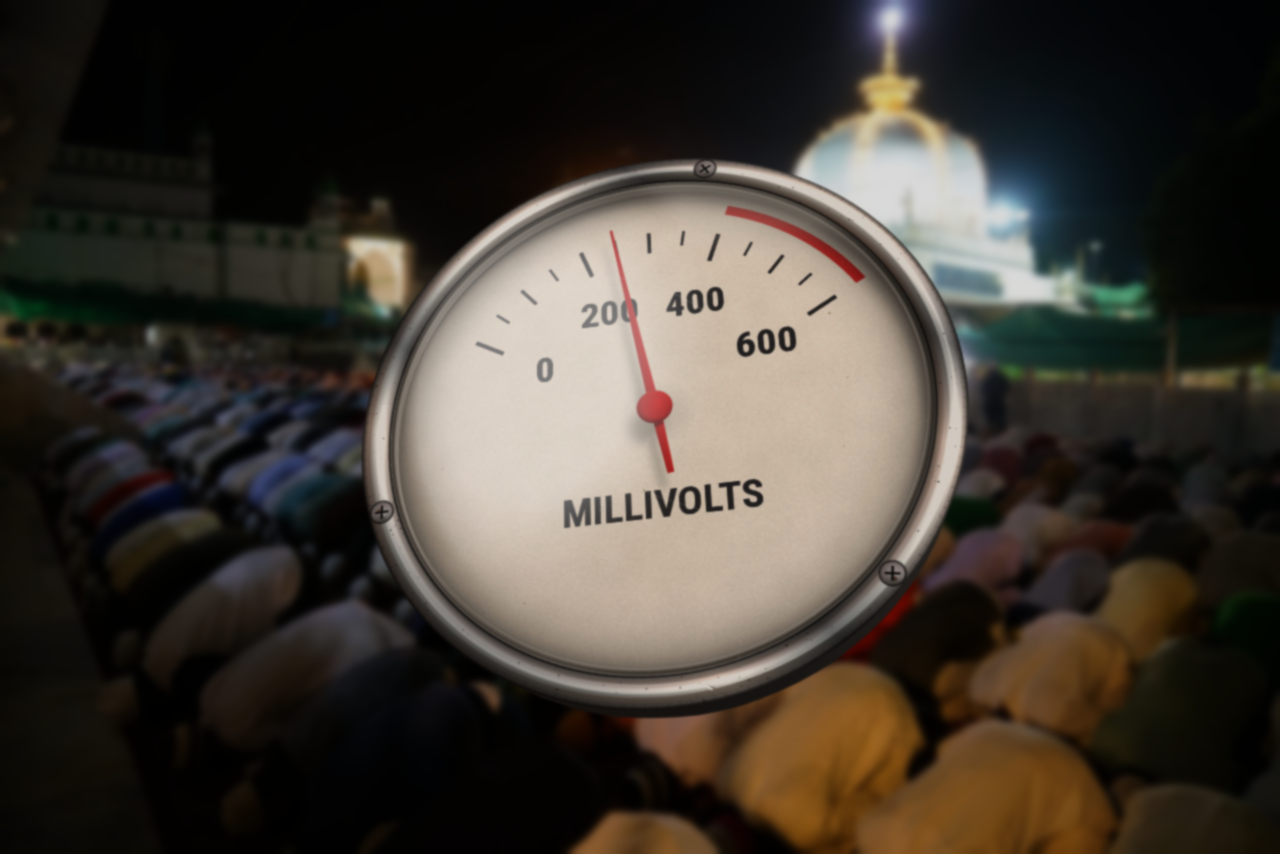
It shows 250 mV
